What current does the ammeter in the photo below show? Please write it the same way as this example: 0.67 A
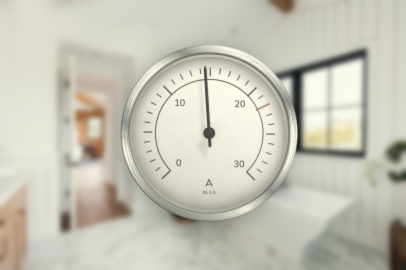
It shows 14.5 A
